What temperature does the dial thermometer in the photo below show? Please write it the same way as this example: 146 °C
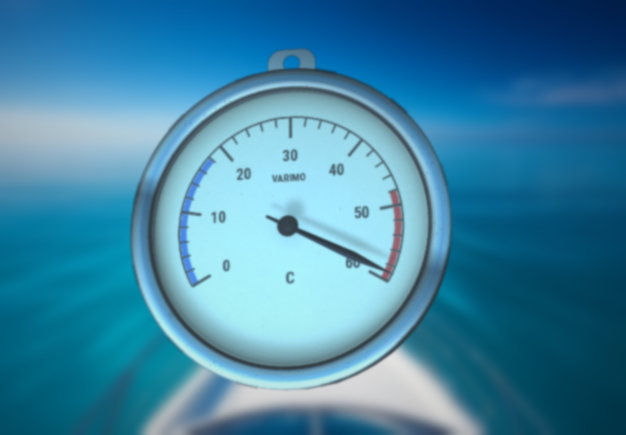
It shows 59 °C
